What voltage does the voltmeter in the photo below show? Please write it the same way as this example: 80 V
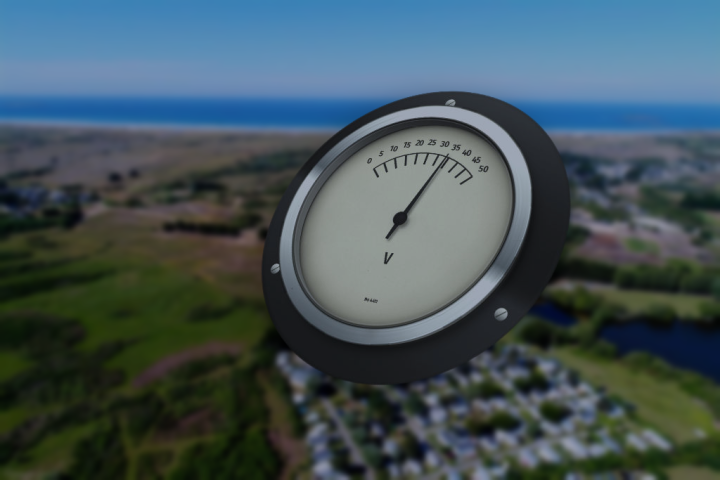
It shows 35 V
